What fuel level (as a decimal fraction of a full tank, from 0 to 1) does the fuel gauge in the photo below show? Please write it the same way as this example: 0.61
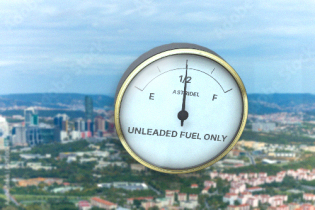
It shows 0.5
